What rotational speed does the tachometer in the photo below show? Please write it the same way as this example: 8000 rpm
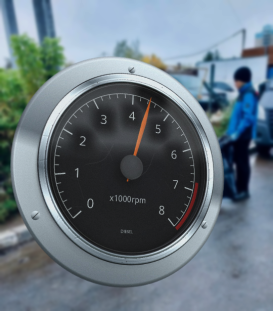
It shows 4400 rpm
